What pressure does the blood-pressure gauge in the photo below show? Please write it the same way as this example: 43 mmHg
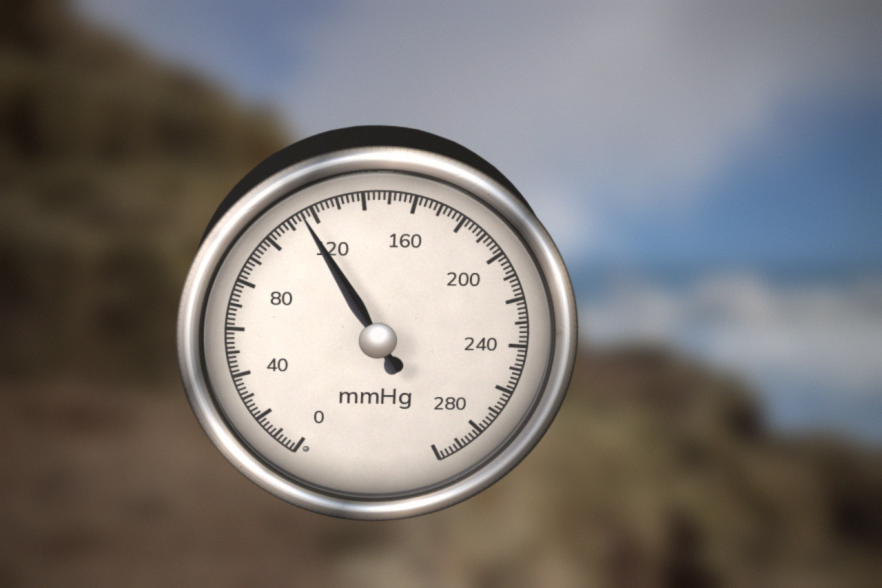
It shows 116 mmHg
